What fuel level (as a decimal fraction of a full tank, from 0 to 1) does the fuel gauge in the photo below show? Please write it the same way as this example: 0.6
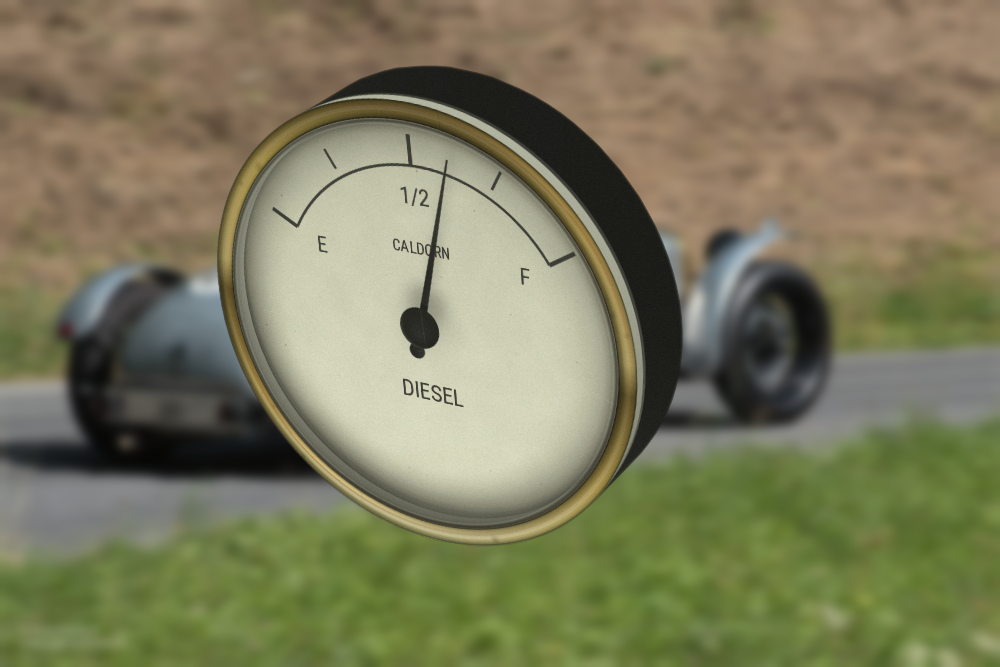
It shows 0.625
